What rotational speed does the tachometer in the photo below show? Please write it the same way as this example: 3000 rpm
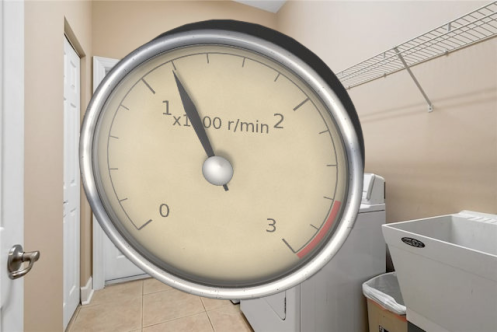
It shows 1200 rpm
